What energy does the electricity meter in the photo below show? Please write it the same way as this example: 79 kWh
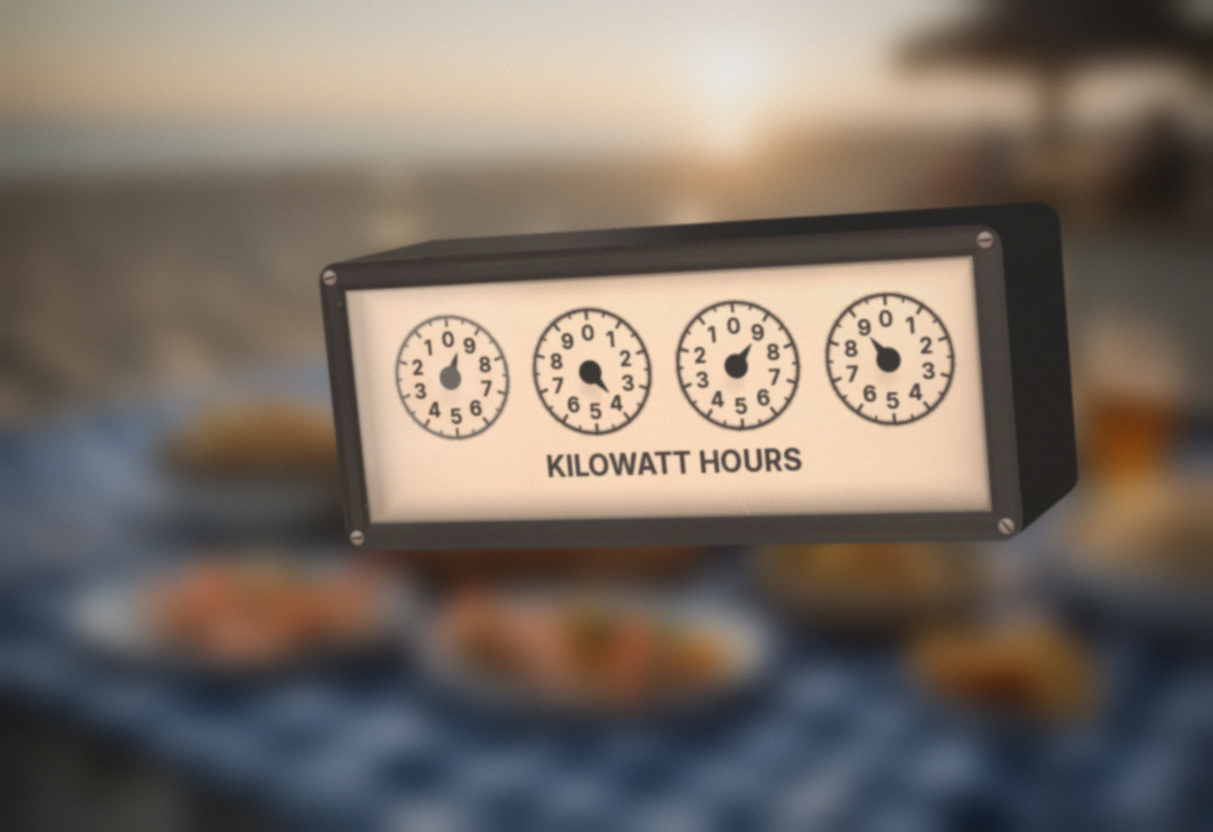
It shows 9389 kWh
